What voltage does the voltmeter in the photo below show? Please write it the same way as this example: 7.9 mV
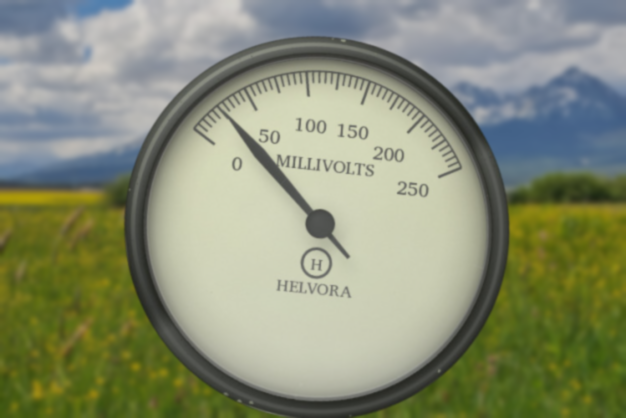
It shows 25 mV
